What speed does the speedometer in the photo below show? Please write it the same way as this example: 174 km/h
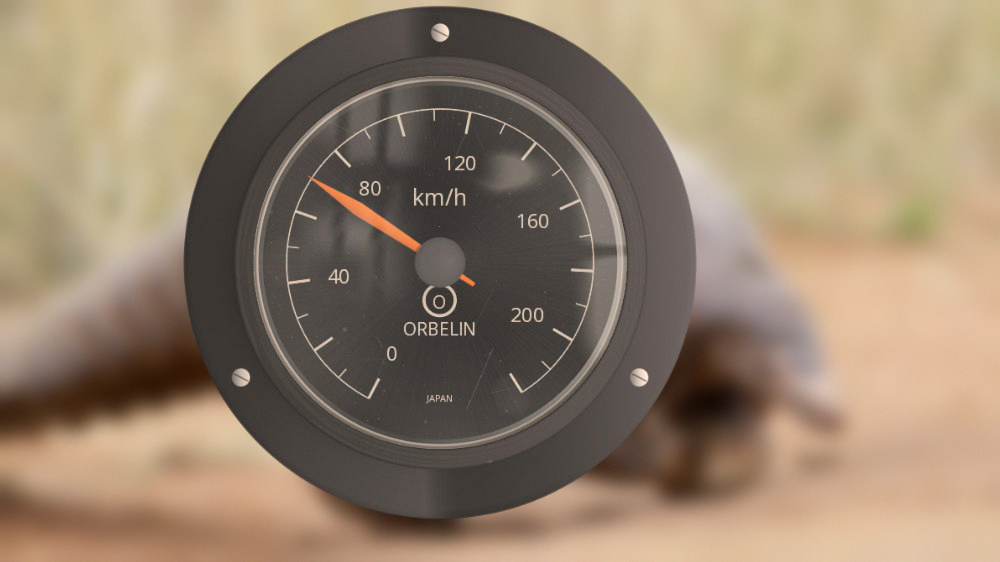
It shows 70 km/h
